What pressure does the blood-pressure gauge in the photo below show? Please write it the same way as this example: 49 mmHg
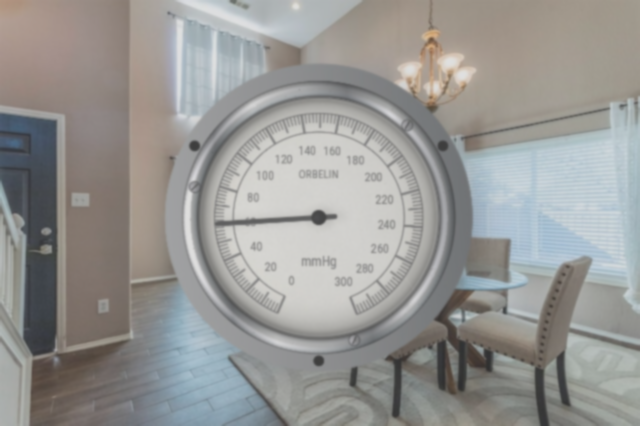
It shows 60 mmHg
